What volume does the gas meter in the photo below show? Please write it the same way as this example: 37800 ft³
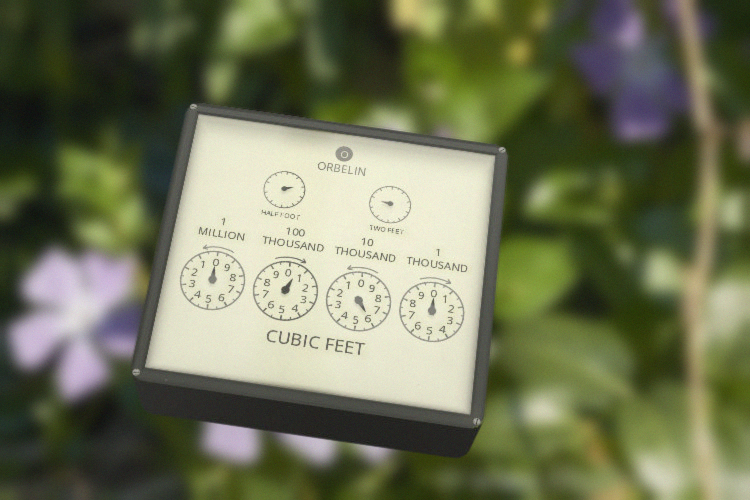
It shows 6000 ft³
